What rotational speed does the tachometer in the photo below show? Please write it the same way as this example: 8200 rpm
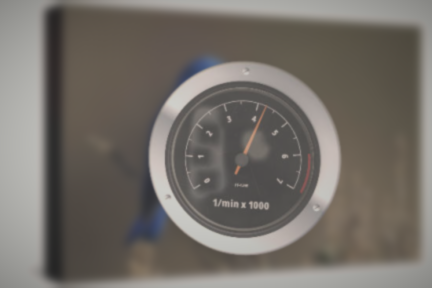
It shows 4250 rpm
